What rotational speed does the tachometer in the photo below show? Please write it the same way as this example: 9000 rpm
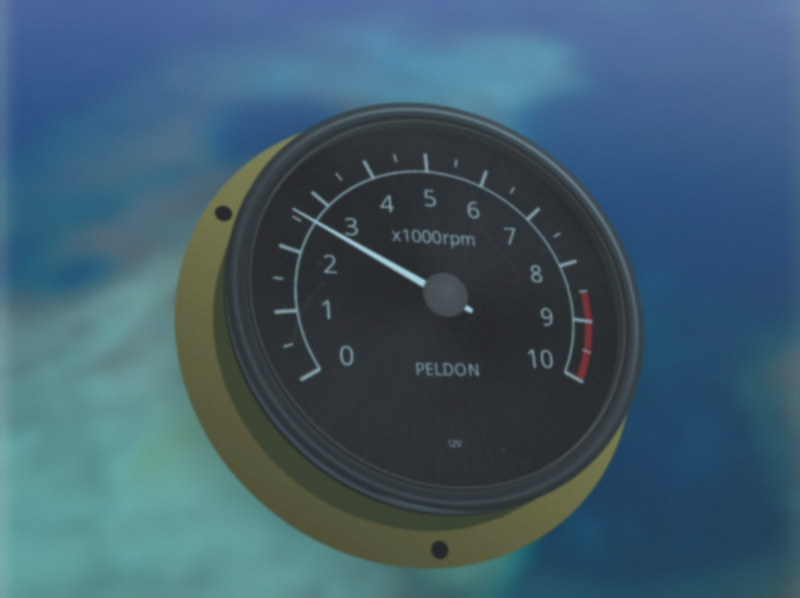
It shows 2500 rpm
